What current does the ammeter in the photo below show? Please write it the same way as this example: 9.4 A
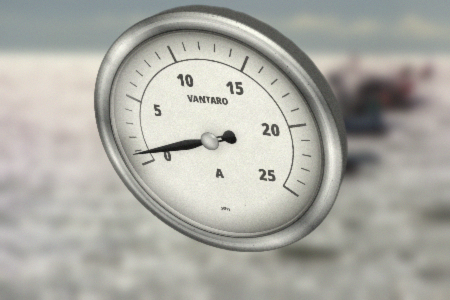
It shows 1 A
